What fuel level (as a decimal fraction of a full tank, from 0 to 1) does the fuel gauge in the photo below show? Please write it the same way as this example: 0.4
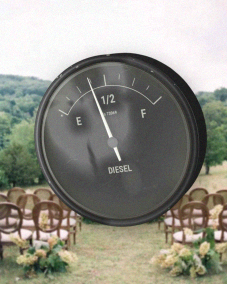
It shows 0.375
